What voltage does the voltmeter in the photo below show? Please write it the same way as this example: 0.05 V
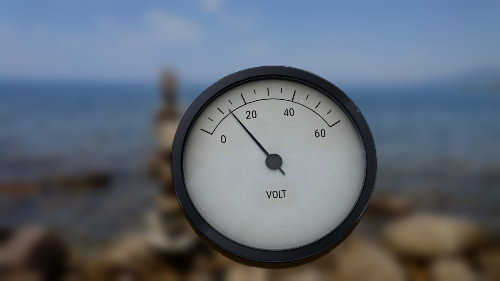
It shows 12.5 V
